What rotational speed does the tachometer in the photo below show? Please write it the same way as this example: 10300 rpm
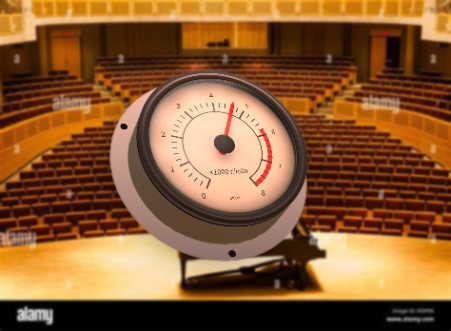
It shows 4600 rpm
